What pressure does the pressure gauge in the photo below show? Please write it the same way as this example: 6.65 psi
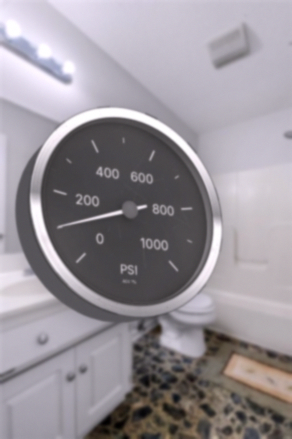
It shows 100 psi
